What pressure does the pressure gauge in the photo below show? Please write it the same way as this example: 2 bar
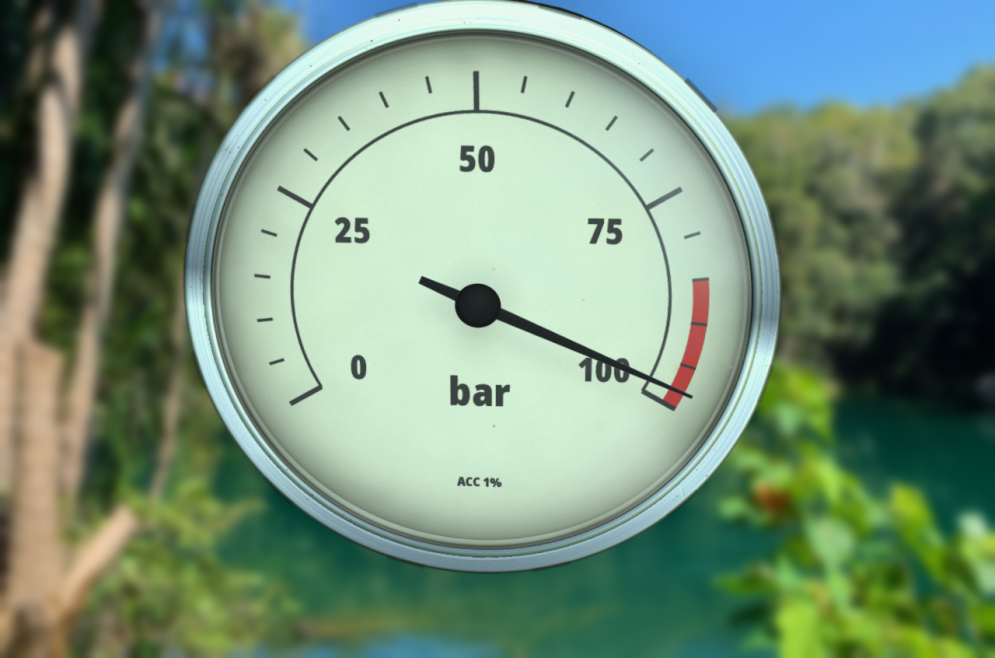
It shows 97.5 bar
